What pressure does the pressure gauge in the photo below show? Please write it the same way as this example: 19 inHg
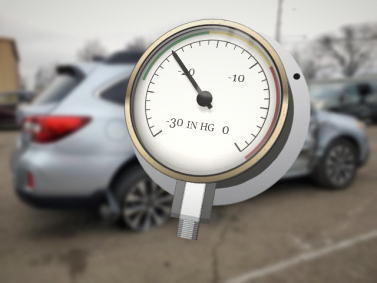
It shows -20 inHg
